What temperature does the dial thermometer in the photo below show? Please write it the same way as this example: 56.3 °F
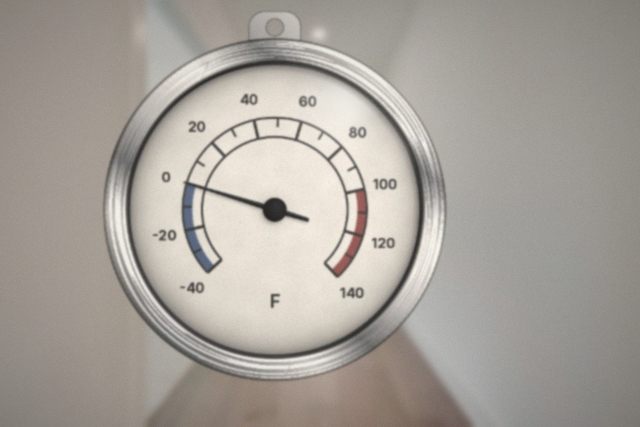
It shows 0 °F
